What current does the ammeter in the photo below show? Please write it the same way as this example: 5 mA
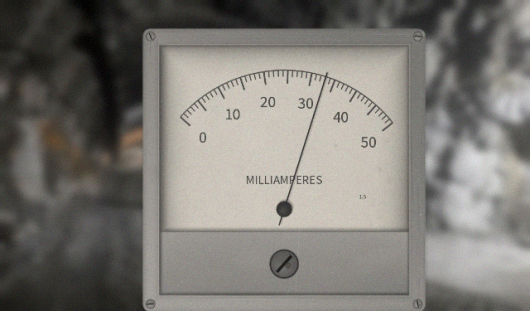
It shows 33 mA
